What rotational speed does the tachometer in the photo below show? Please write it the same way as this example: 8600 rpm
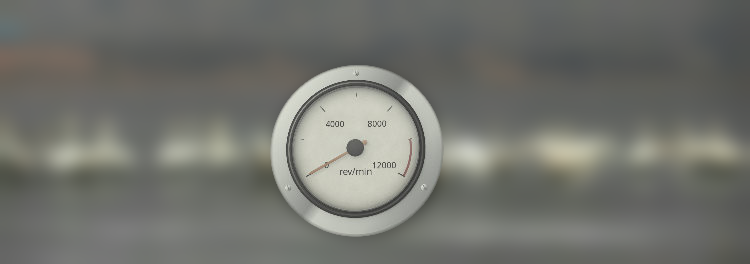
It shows 0 rpm
